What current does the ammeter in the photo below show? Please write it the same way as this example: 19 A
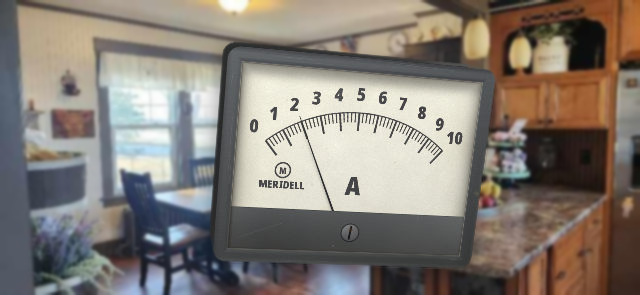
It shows 2 A
